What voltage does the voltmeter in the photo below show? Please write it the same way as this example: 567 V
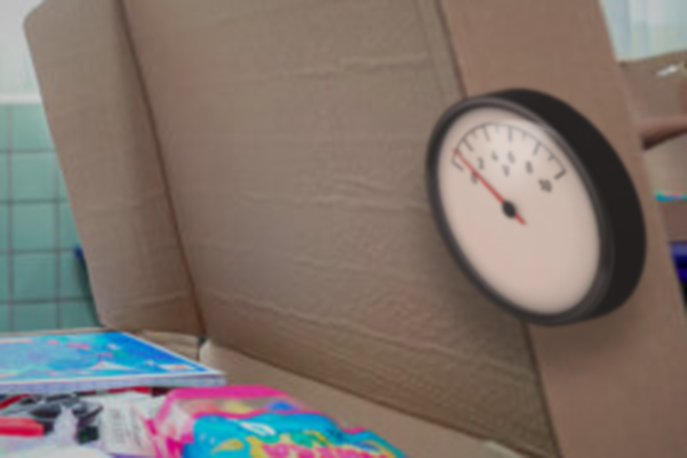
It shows 1 V
